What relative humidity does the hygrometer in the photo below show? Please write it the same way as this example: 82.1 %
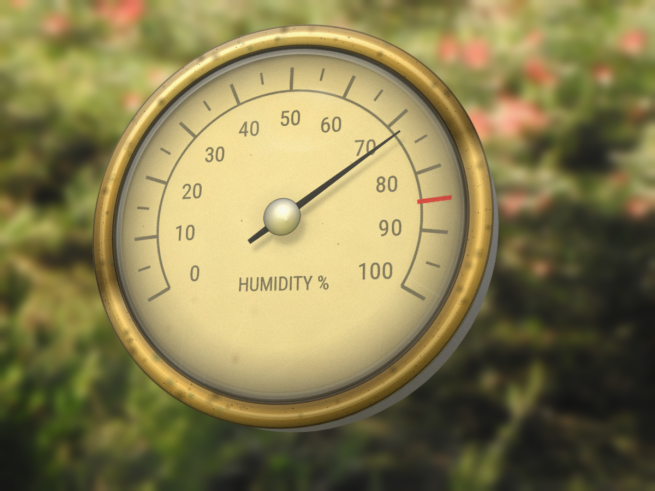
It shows 72.5 %
